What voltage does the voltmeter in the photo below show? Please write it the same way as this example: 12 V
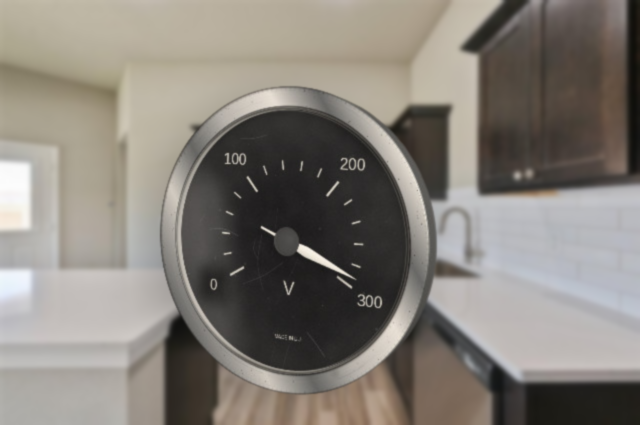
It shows 290 V
